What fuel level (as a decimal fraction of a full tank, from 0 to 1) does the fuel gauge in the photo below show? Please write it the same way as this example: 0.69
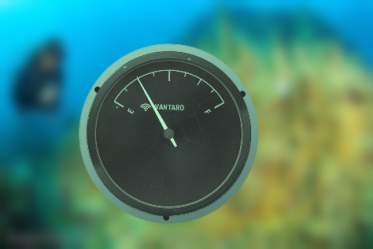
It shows 0.25
